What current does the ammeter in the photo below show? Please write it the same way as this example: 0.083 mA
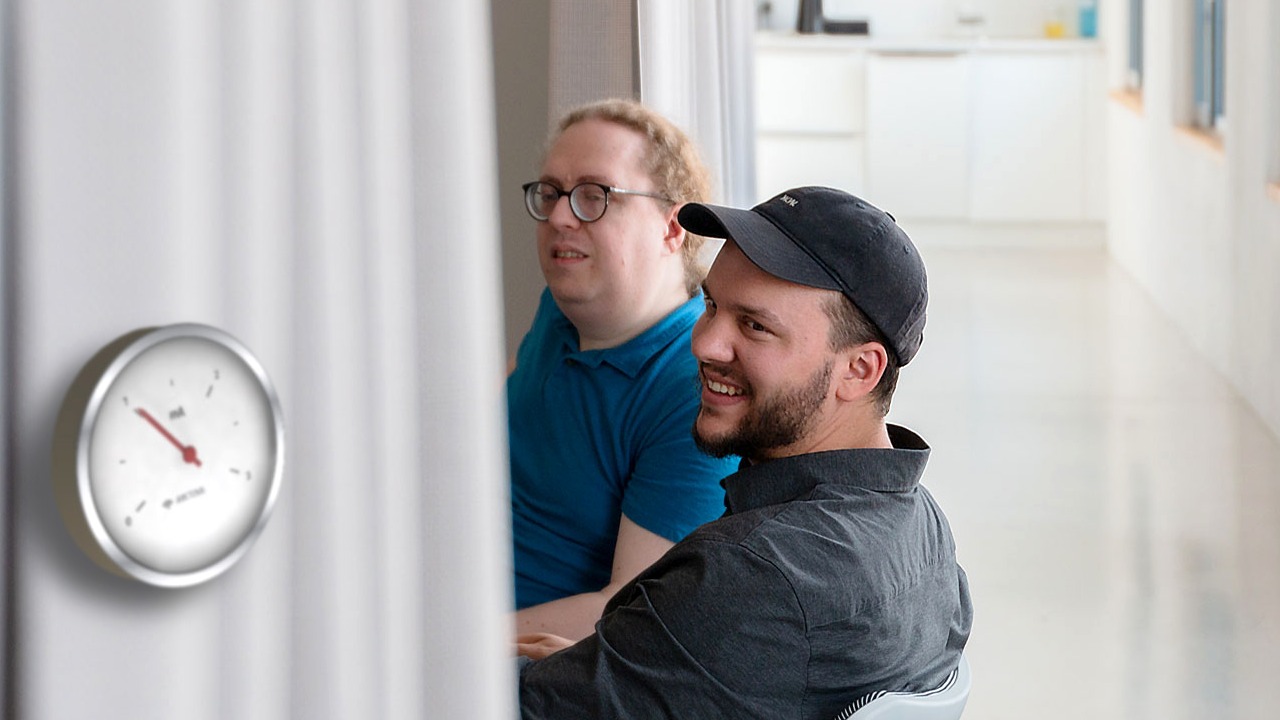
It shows 1 mA
